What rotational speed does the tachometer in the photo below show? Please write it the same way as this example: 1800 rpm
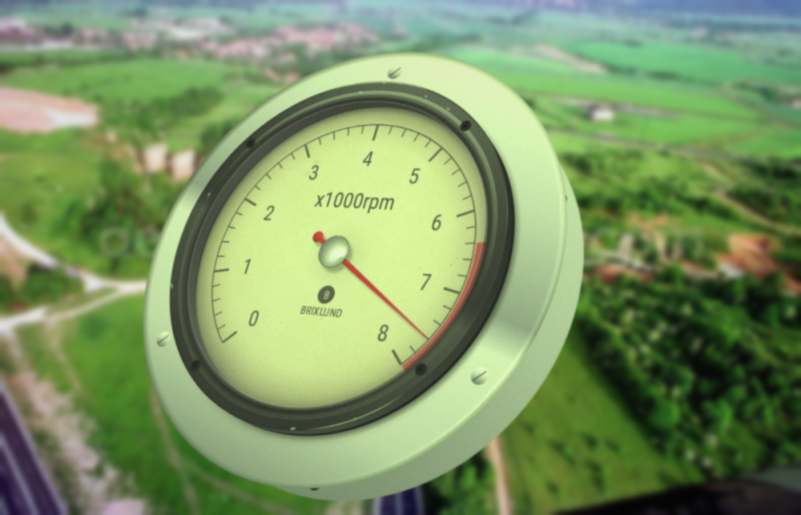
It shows 7600 rpm
